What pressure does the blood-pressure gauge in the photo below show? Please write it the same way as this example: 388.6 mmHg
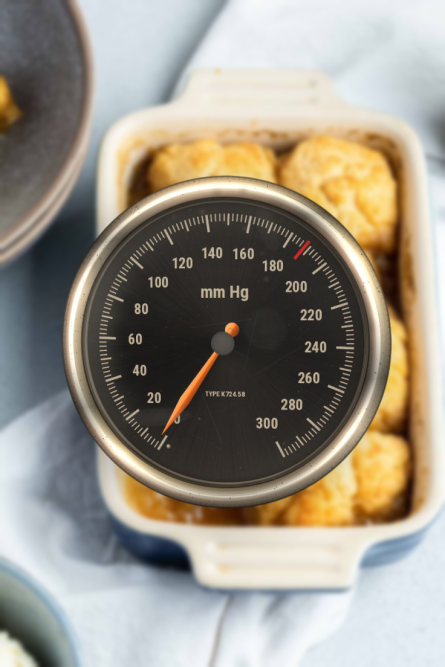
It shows 2 mmHg
